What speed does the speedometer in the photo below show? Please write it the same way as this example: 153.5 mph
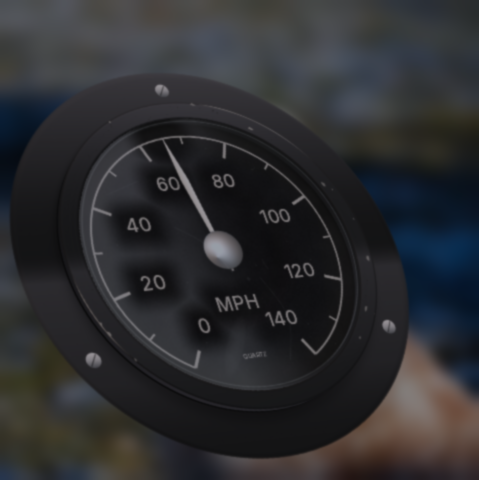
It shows 65 mph
